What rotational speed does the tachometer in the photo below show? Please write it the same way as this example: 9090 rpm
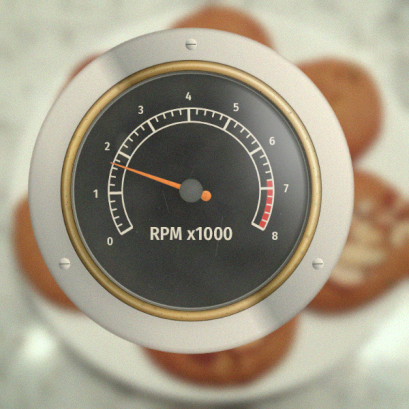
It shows 1700 rpm
